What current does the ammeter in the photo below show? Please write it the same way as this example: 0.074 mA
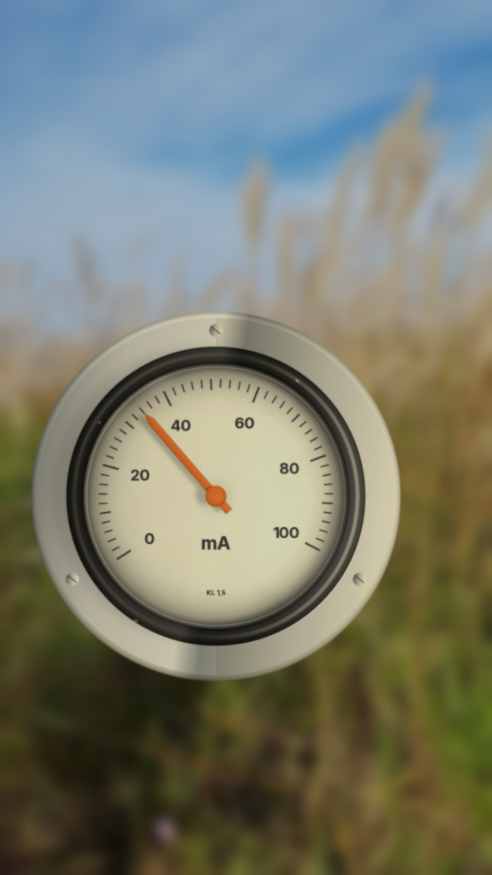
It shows 34 mA
